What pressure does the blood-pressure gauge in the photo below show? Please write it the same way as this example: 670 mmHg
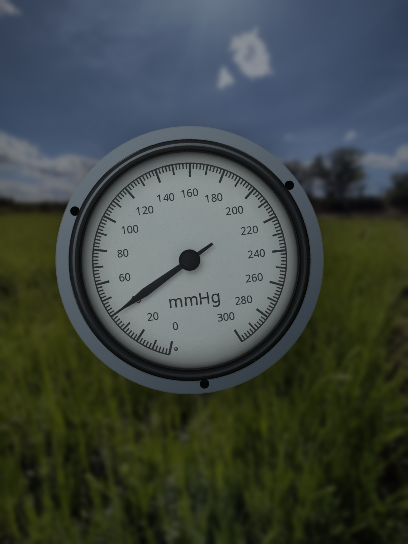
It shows 40 mmHg
